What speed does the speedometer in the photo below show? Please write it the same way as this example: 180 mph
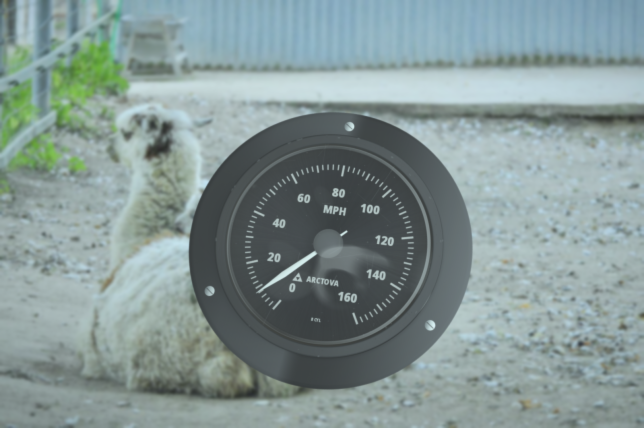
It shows 8 mph
